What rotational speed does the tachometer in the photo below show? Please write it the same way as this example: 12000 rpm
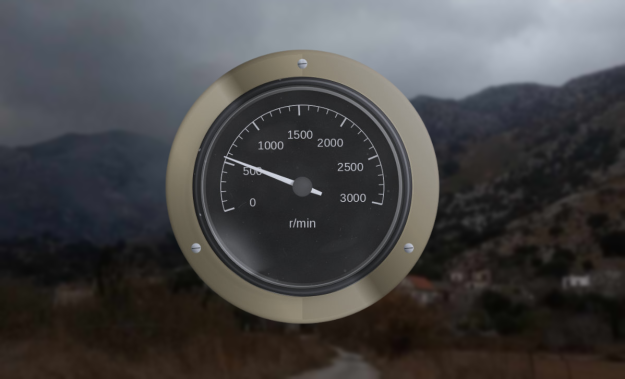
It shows 550 rpm
